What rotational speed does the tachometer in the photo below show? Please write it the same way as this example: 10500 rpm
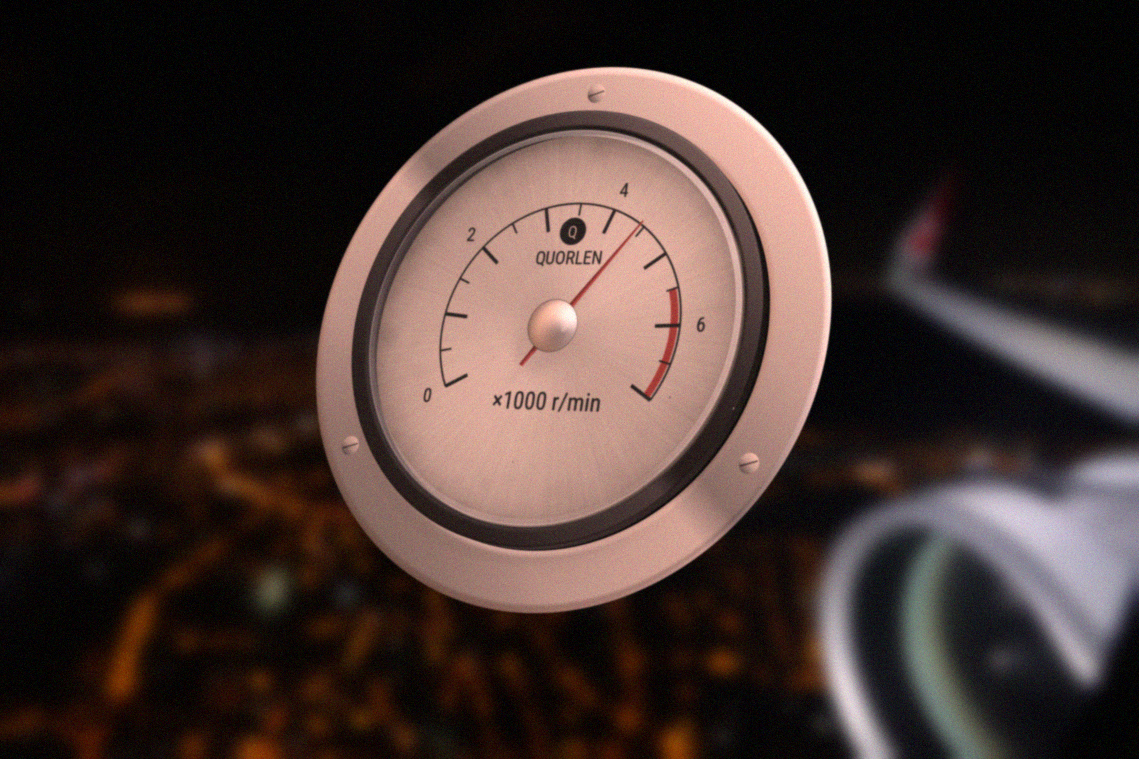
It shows 4500 rpm
